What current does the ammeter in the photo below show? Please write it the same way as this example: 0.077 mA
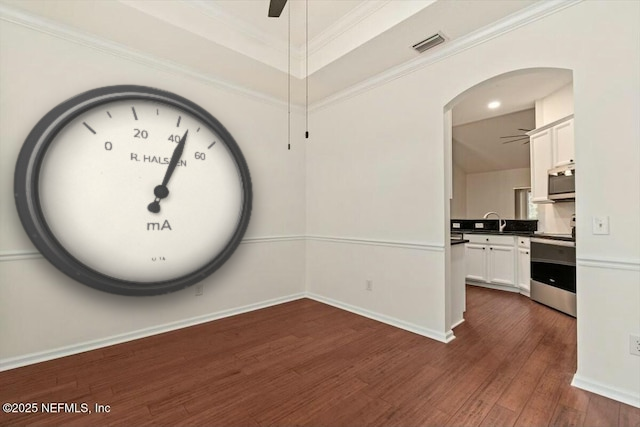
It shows 45 mA
